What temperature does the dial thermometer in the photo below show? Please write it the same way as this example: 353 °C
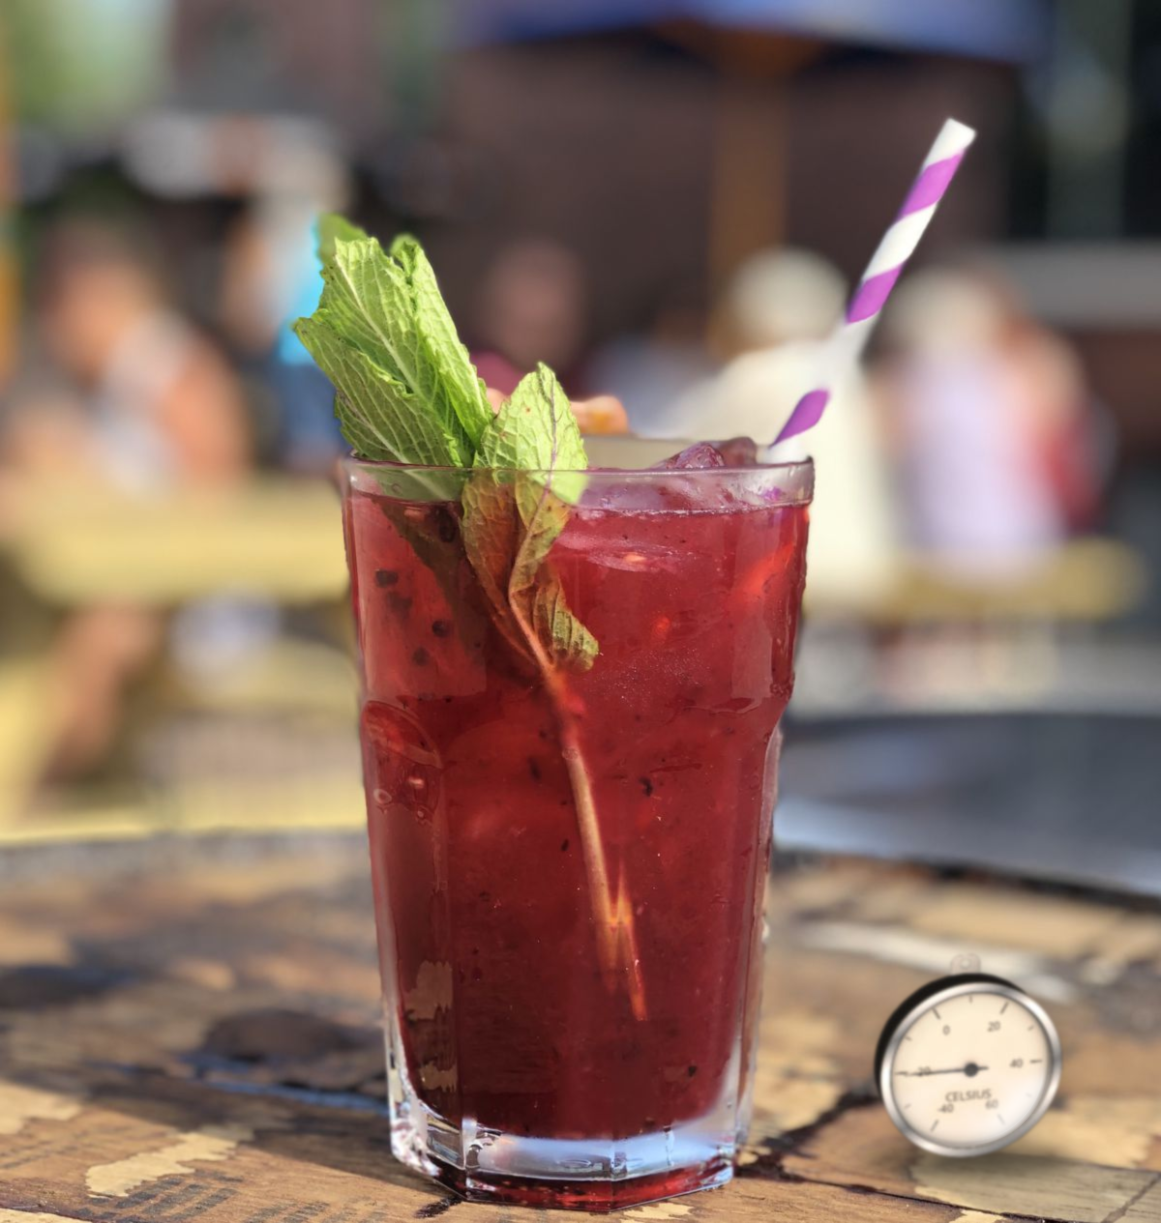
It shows -20 °C
